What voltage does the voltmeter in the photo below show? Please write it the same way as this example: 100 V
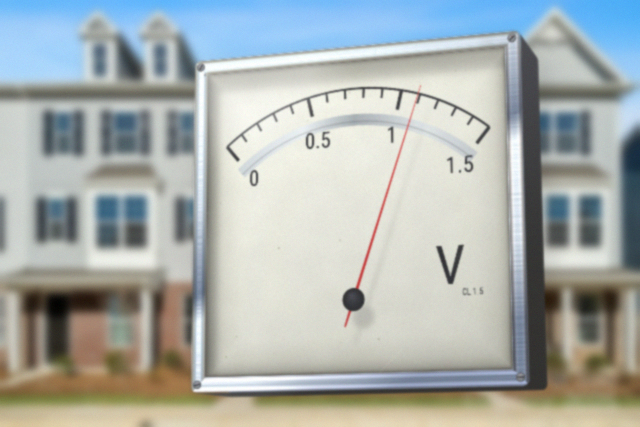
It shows 1.1 V
